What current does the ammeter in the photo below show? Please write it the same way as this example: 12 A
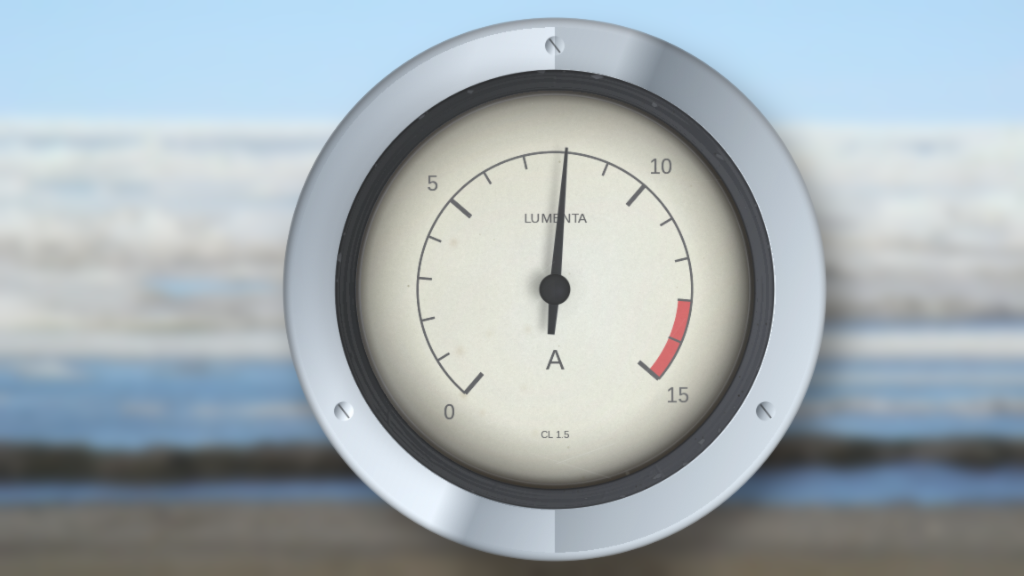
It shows 8 A
